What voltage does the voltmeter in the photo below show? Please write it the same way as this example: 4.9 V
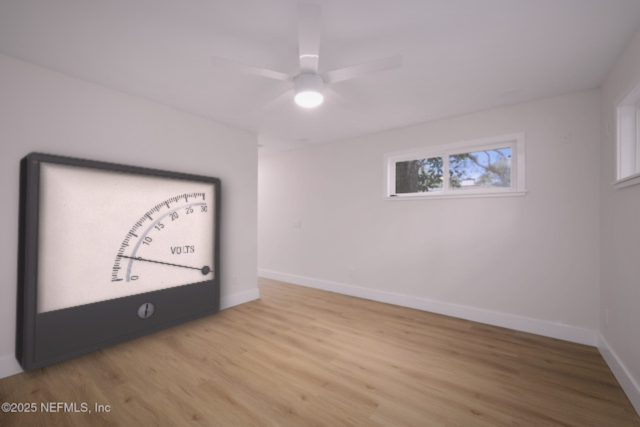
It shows 5 V
